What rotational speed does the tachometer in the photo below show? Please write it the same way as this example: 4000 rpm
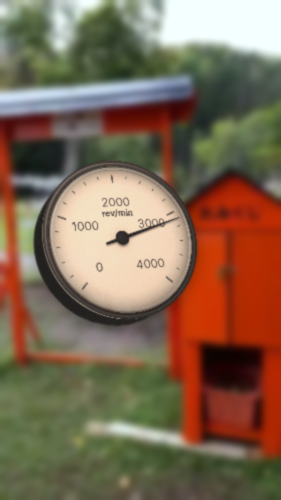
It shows 3100 rpm
